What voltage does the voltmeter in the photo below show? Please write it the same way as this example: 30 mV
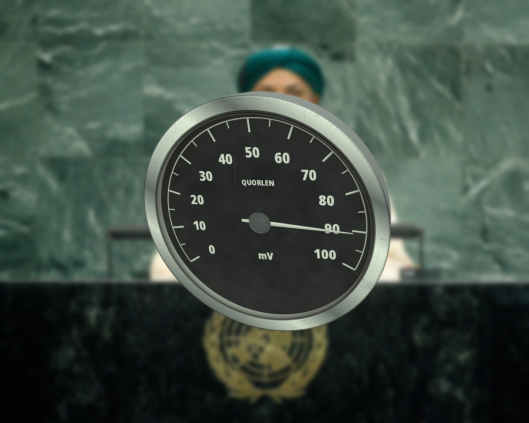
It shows 90 mV
